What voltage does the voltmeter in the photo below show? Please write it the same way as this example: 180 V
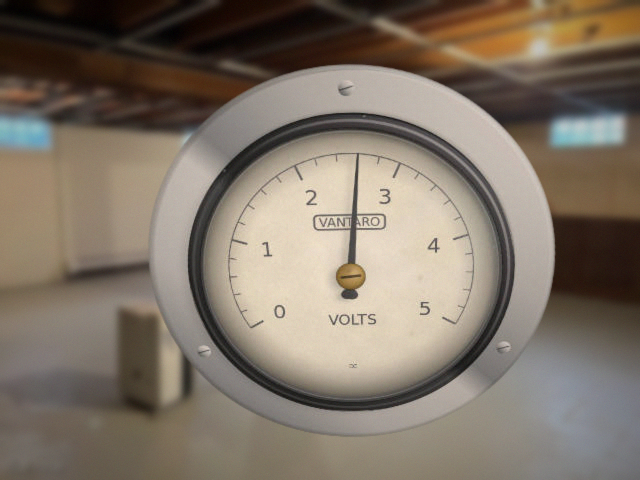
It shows 2.6 V
